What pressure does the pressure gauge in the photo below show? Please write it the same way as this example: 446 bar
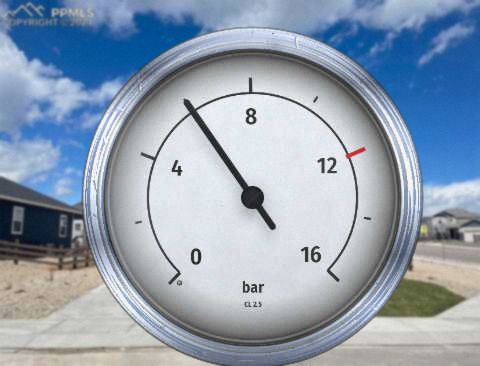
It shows 6 bar
